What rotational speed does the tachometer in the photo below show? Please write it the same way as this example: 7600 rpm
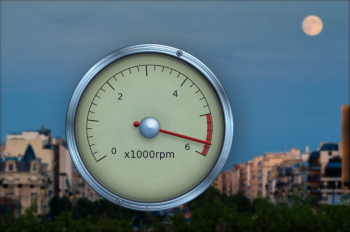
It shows 5700 rpm
